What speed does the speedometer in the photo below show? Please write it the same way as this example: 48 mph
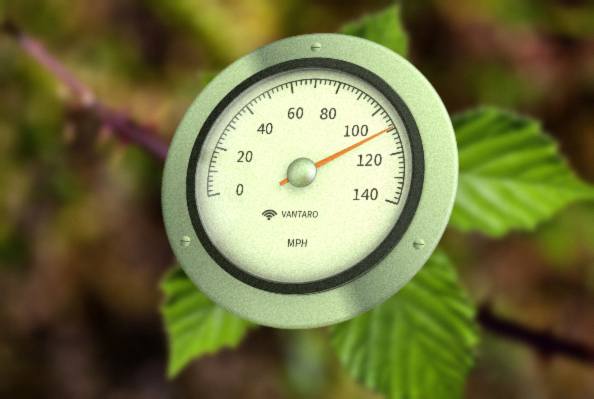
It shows 110 mph
